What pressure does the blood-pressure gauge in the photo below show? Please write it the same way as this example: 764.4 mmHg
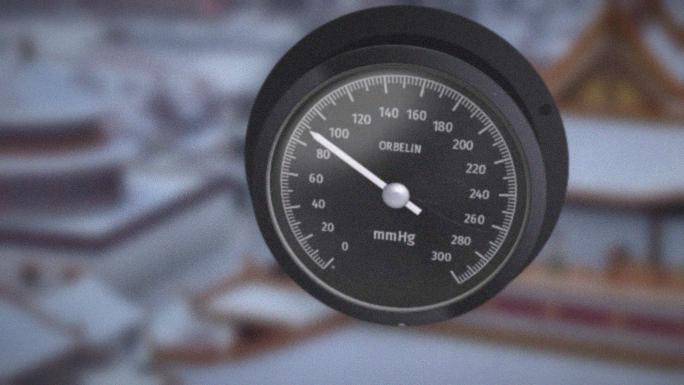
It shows 90 mmHg
